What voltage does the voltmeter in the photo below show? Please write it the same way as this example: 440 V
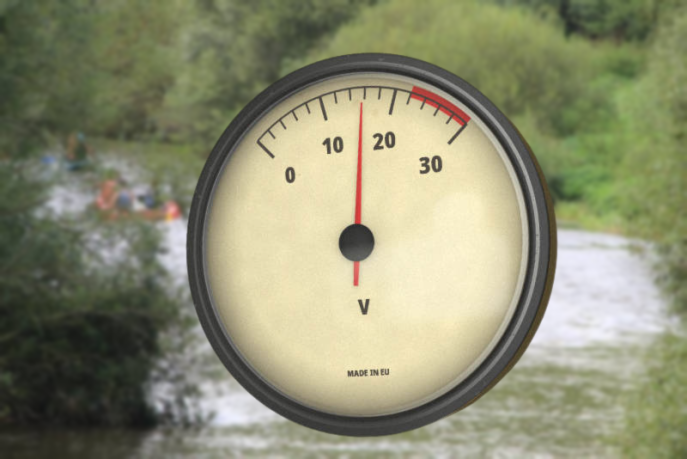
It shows 16 V
